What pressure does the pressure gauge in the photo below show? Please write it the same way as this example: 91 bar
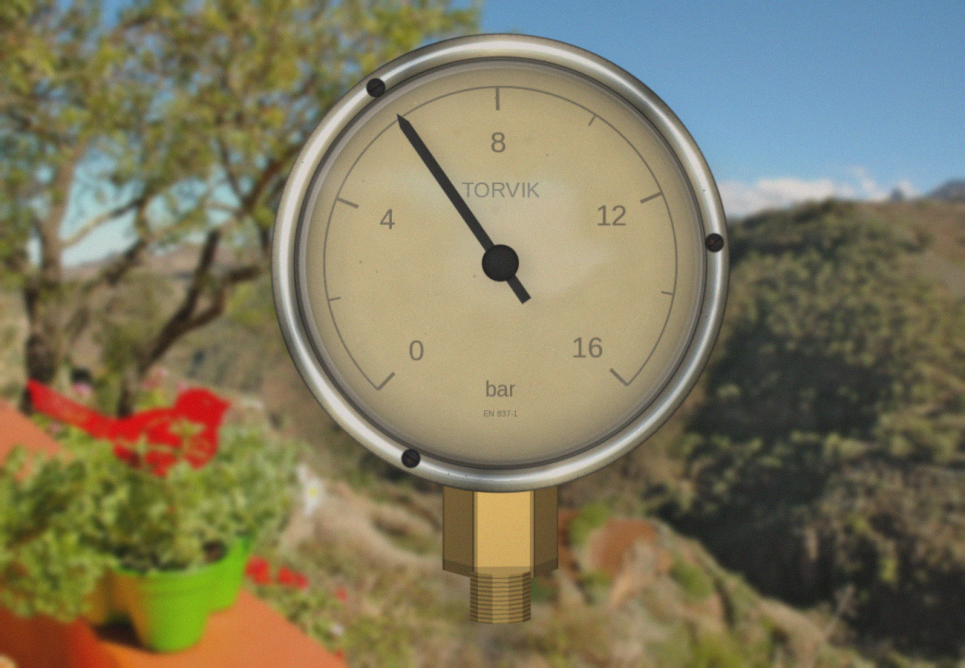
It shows 6 bar
